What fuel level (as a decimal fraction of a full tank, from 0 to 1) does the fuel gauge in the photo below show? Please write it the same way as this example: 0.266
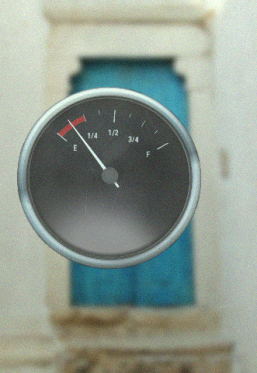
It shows 0.125
